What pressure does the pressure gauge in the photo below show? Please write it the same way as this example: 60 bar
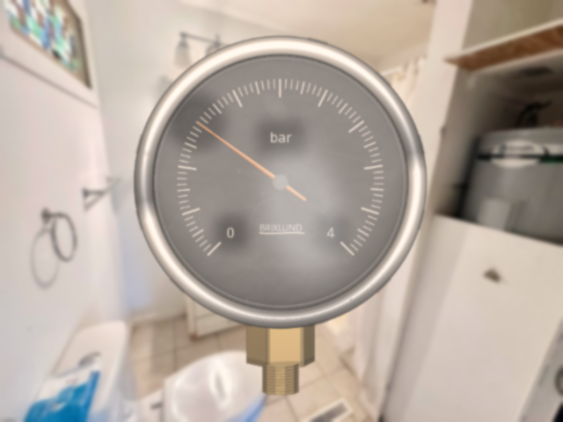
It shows 1.2 bar
